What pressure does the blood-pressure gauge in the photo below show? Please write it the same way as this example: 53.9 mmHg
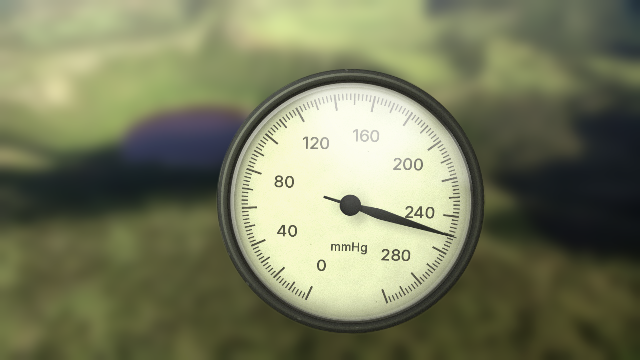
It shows 250 mmHg
